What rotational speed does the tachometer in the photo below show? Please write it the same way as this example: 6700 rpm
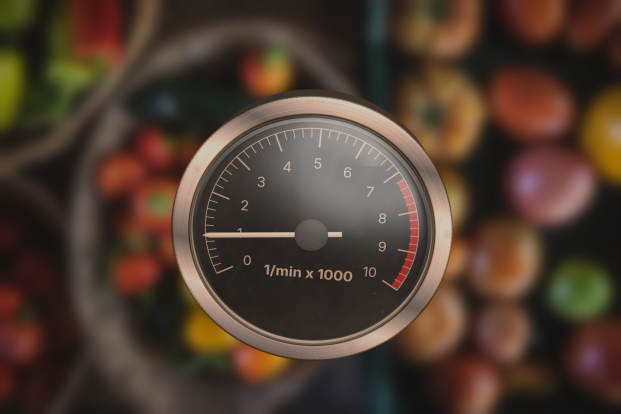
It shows 1000 rpm
